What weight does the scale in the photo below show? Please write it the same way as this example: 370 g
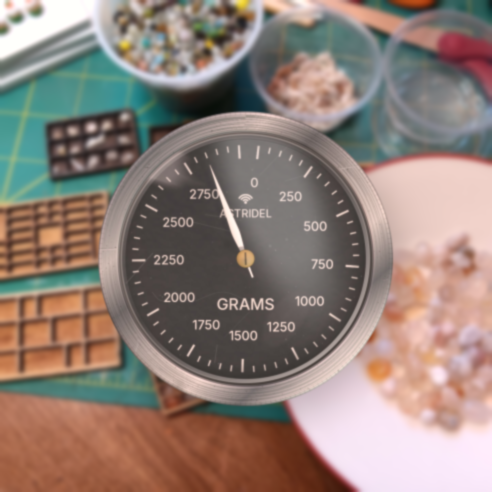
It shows 2850 g
